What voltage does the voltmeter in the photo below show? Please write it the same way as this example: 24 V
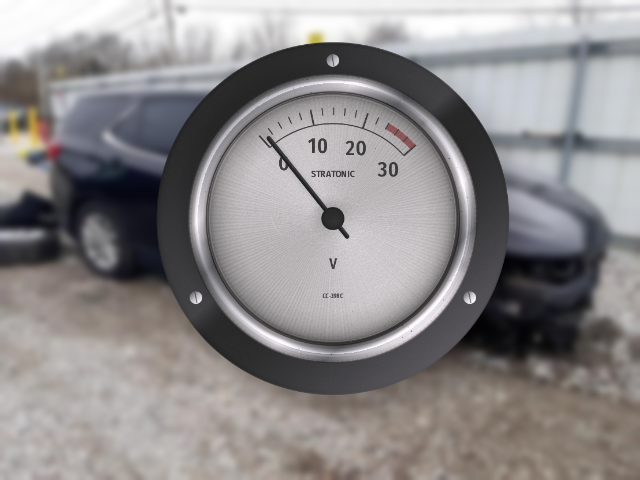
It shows 1 V
